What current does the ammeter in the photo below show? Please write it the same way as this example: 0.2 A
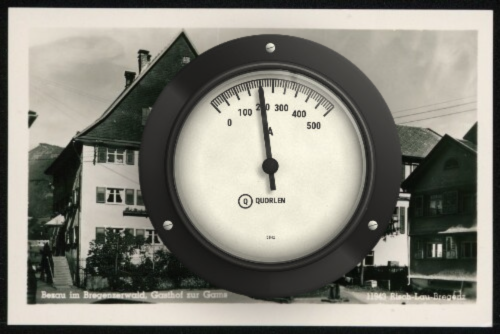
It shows 200 A
